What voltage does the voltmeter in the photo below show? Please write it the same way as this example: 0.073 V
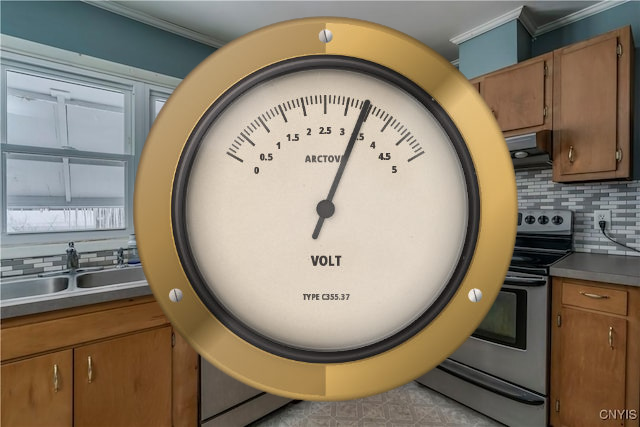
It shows 3.4 V
